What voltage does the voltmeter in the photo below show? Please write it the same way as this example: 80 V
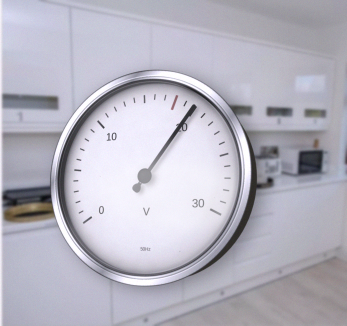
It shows 20 V
